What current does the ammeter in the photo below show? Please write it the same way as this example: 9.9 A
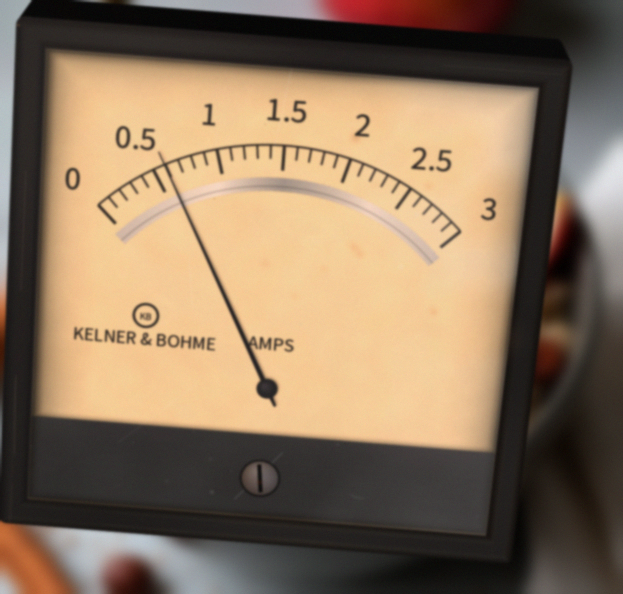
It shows 0.6 A
